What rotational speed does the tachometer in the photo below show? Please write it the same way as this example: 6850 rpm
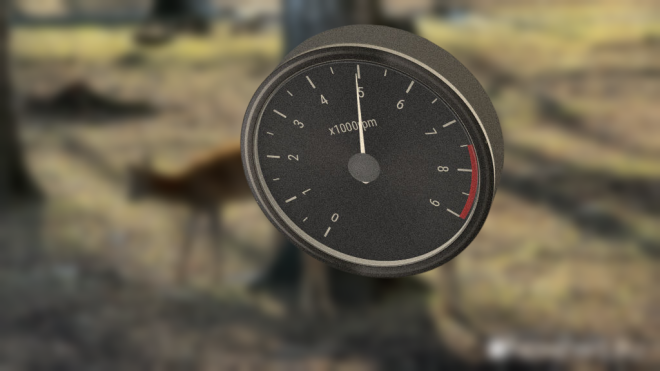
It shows 5000 rpm
